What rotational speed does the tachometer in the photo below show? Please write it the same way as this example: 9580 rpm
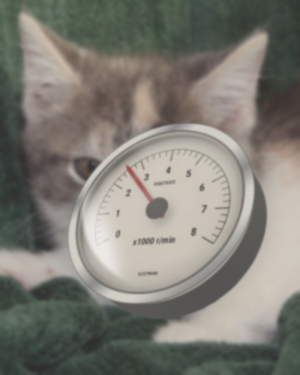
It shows 2600 rpm
